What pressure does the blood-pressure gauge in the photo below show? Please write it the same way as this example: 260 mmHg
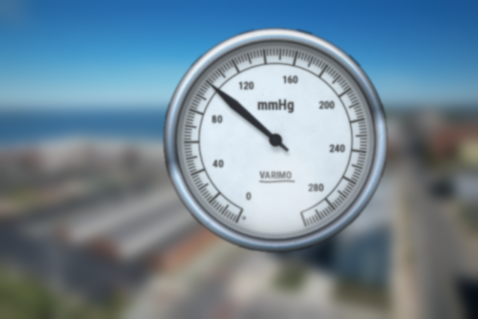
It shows 100 mmHg
